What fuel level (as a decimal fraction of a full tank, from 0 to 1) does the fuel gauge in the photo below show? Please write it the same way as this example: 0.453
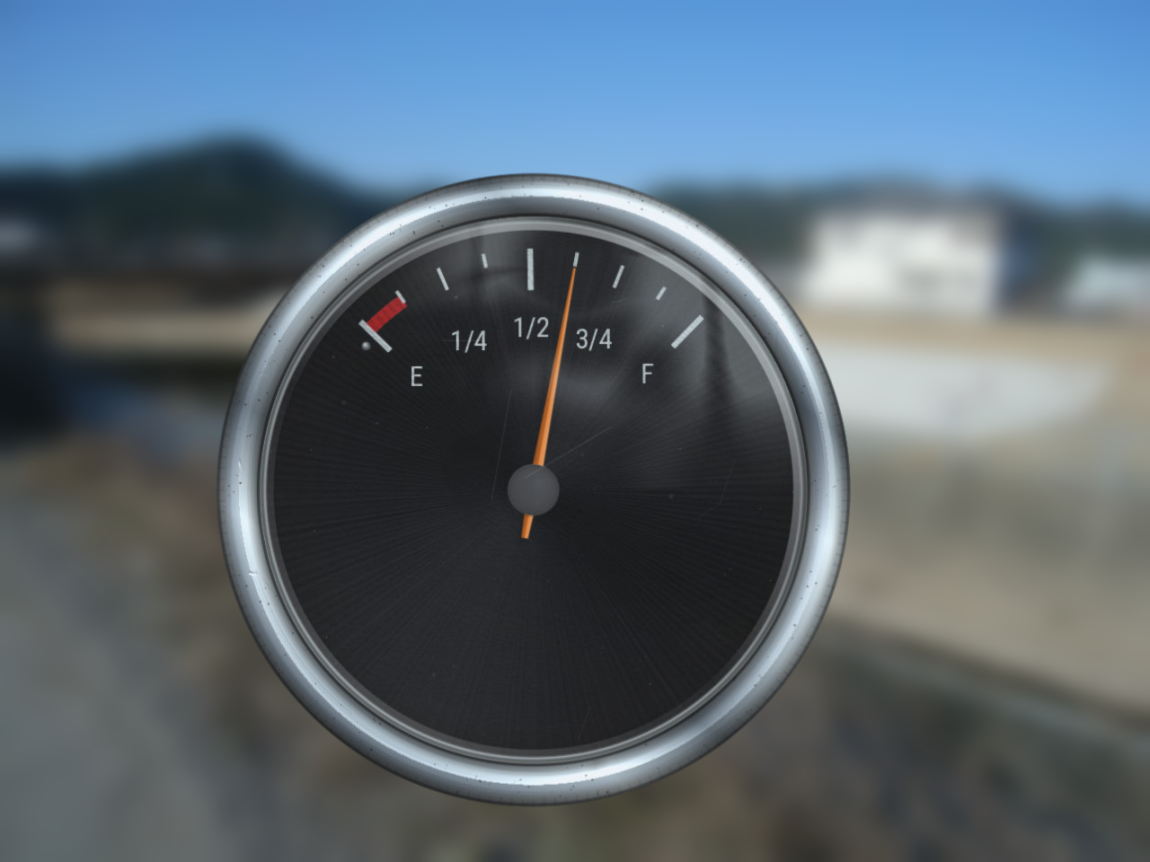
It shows 0.625
